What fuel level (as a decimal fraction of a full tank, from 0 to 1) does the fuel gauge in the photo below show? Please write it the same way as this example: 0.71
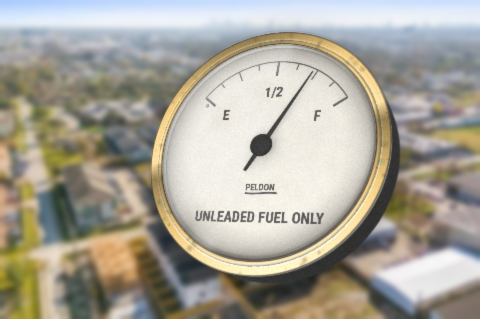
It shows 0.75
